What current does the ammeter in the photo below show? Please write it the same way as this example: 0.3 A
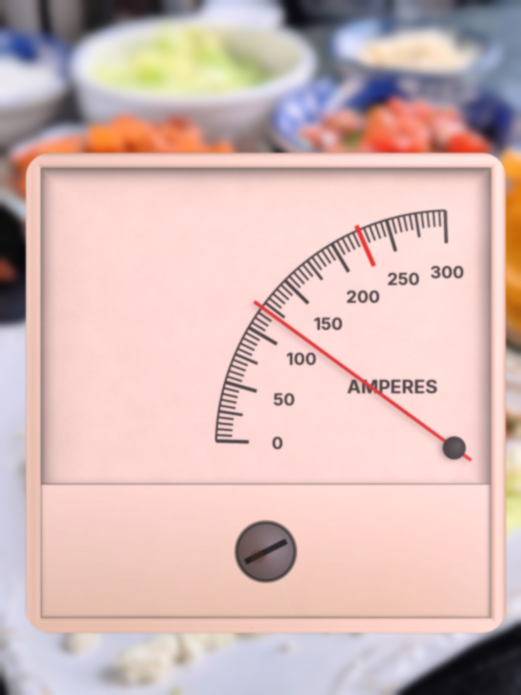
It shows 120 A
